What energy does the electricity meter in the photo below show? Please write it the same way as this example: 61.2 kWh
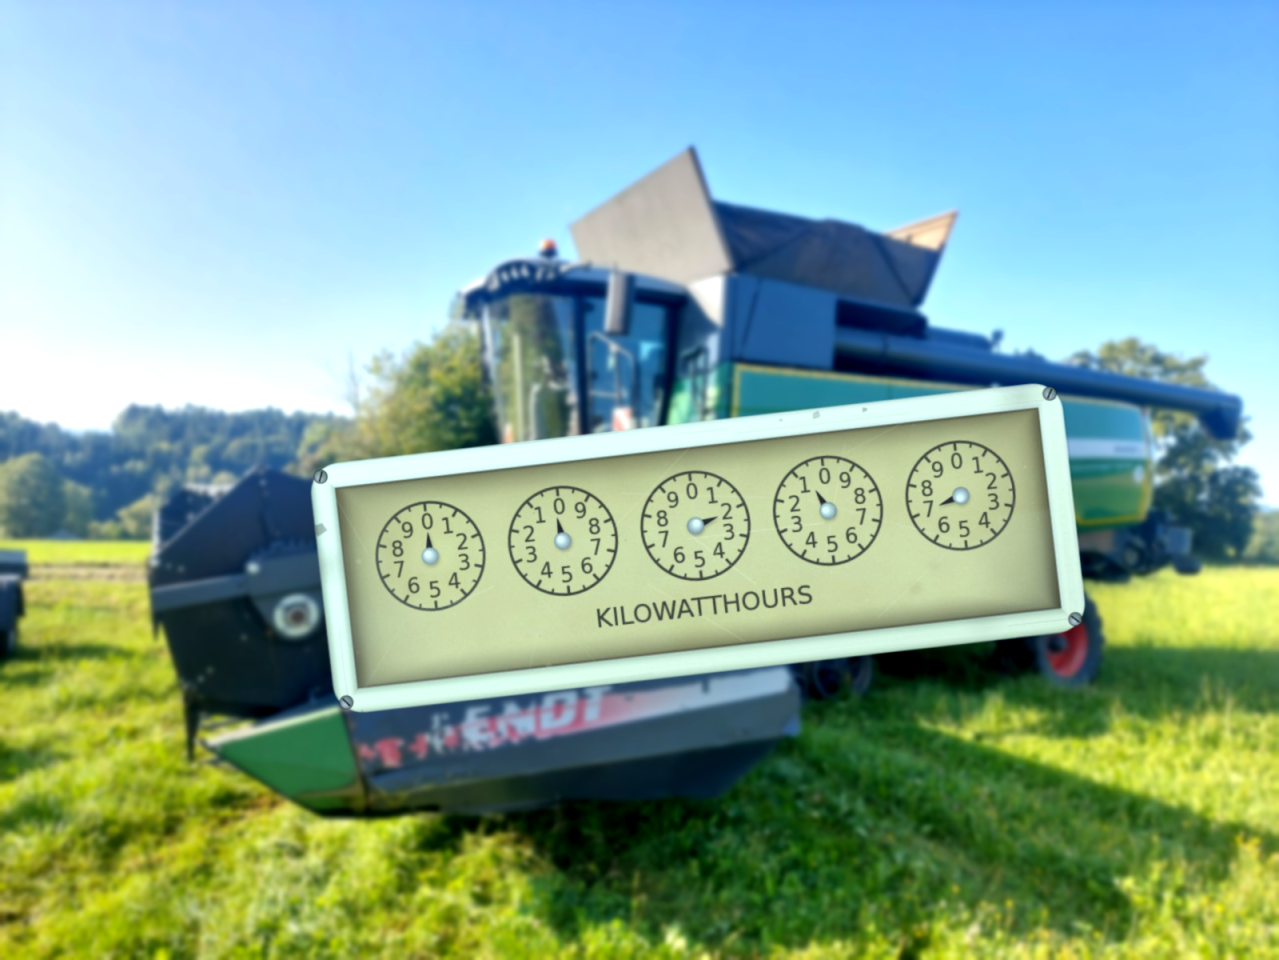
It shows 207 kWh
